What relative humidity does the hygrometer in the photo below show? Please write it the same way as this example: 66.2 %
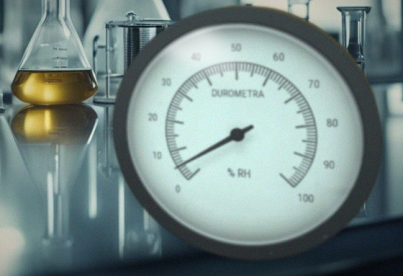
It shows 5 %
